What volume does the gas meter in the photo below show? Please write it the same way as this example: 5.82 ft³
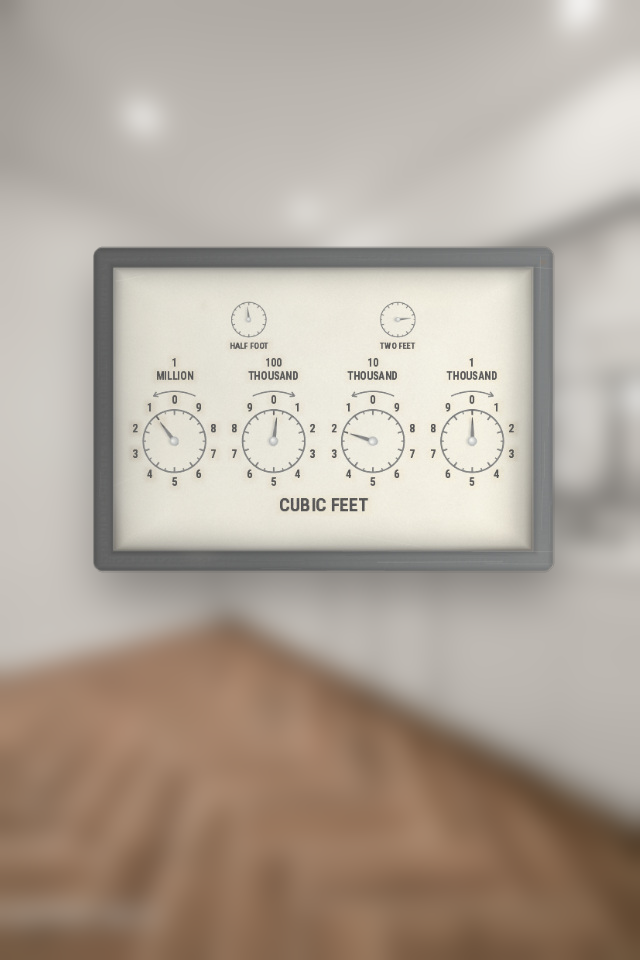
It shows 102000 ft³
